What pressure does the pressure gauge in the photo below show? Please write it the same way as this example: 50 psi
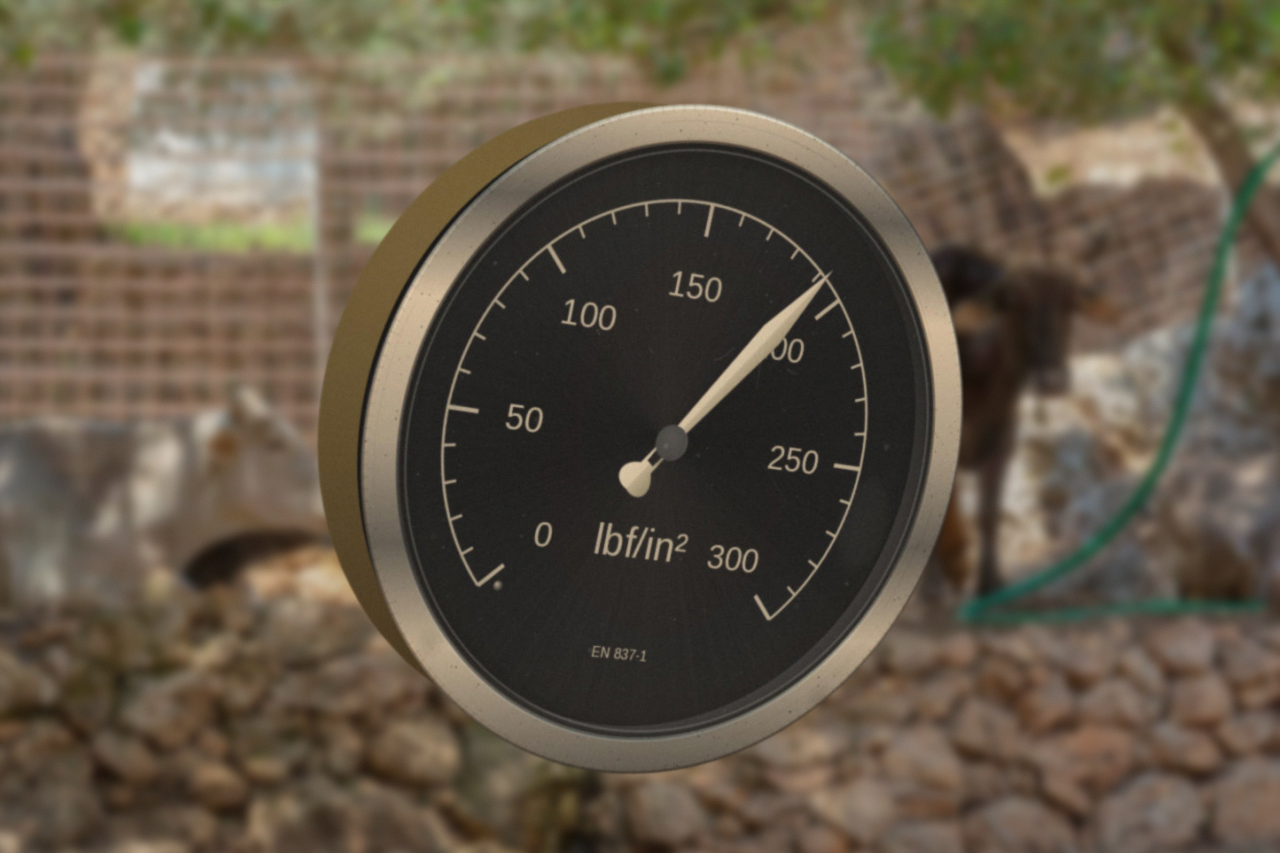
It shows 190 psi
